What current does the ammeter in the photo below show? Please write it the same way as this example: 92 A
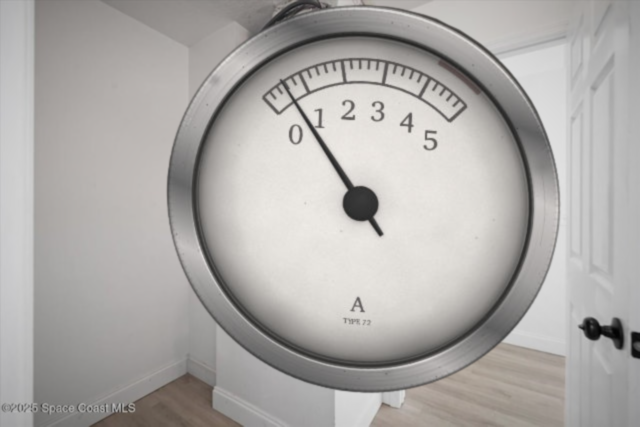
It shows 0.6 A
